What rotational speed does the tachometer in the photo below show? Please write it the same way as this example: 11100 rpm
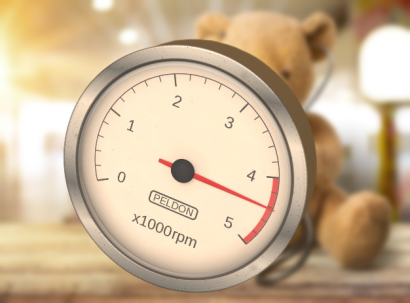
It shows 4400 rpm
